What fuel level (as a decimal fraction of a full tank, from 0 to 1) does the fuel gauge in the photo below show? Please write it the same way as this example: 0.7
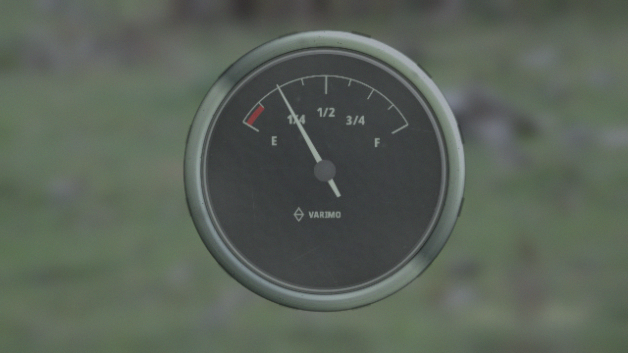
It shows 0.25
